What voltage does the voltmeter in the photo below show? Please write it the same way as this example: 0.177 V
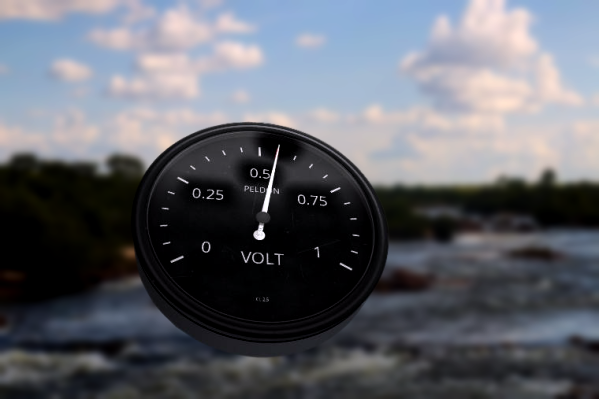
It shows 0.55 V
